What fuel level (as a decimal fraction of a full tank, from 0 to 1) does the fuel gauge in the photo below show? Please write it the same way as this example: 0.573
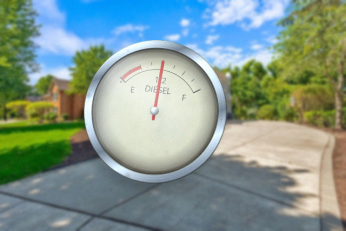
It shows 0.5
